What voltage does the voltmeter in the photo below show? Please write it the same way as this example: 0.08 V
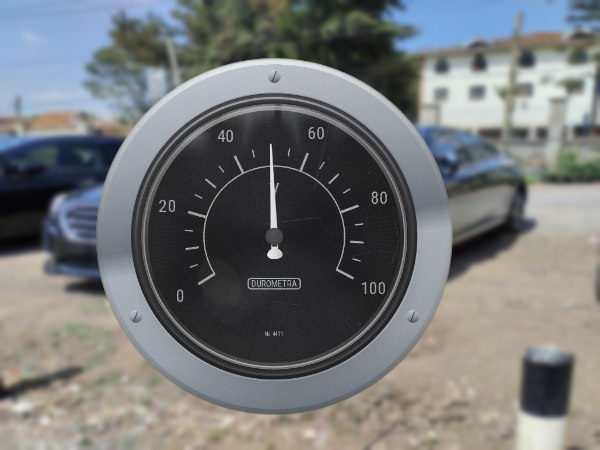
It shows 50 V
